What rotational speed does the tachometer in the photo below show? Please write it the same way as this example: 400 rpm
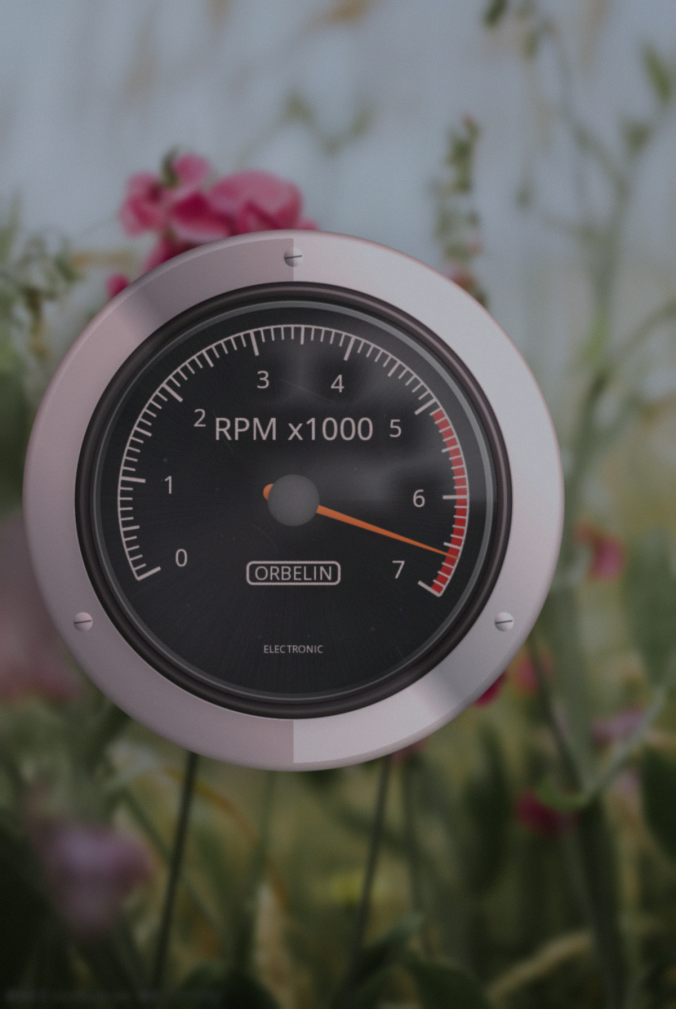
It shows 6600 rpm
